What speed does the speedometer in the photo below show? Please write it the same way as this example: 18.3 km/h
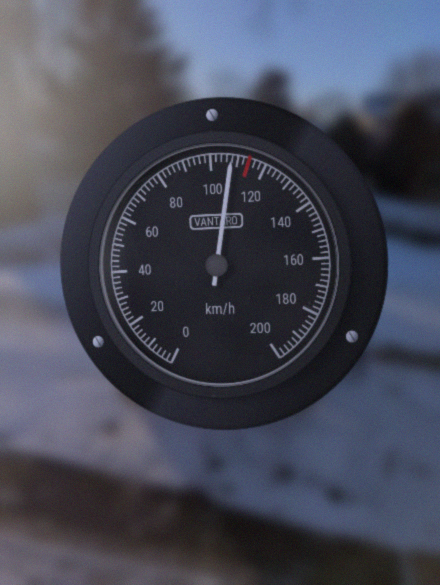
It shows 108 km/h
